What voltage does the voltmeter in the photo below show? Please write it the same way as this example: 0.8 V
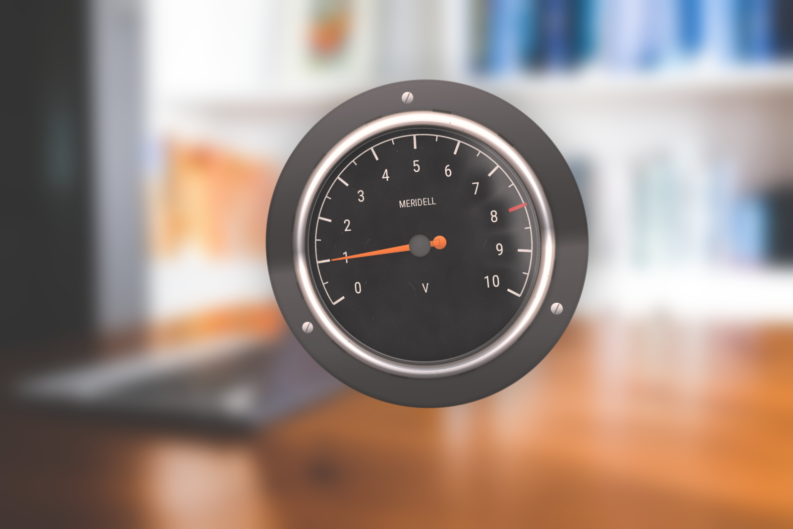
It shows 1 V
